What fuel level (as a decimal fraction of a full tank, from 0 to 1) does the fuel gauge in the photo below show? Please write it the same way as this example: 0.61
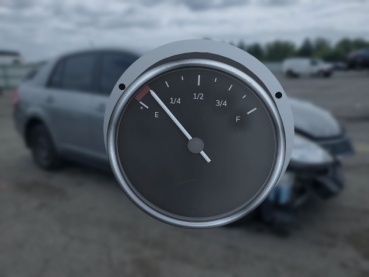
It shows 0.125
